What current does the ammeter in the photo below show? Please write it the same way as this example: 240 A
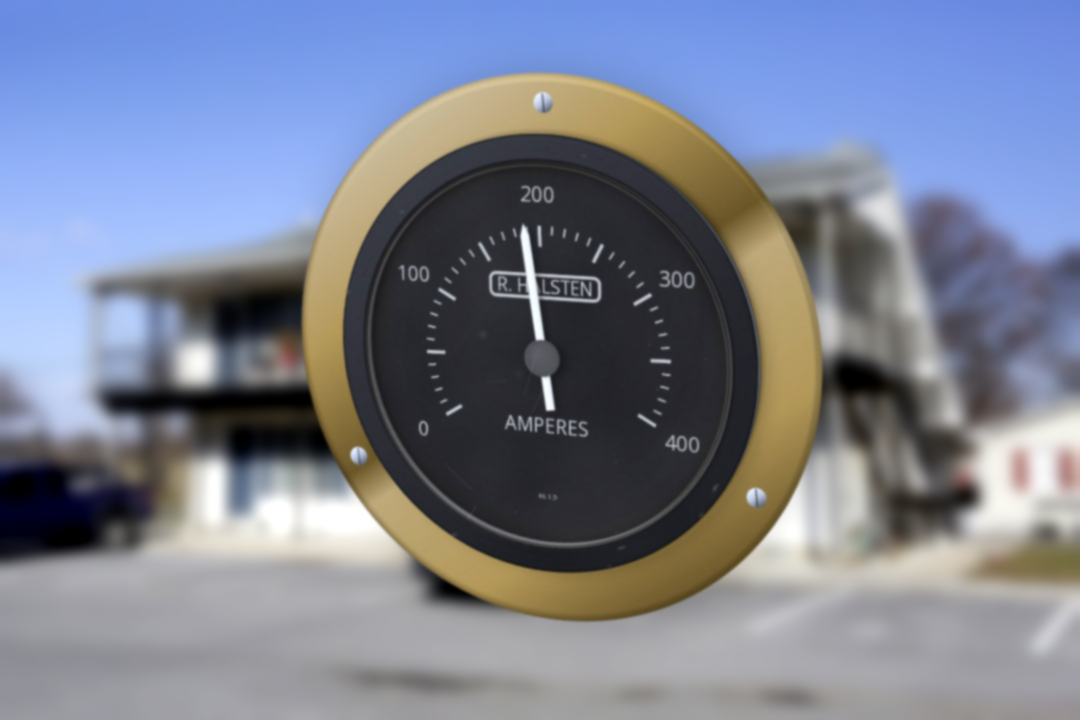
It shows 190 A
